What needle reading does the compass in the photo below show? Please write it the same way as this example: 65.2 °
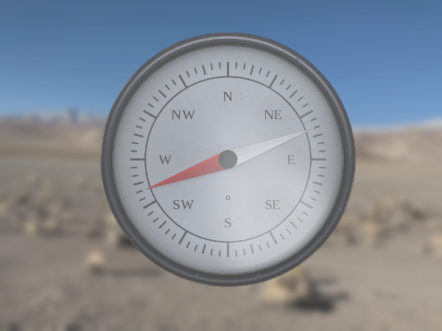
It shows 250 °
